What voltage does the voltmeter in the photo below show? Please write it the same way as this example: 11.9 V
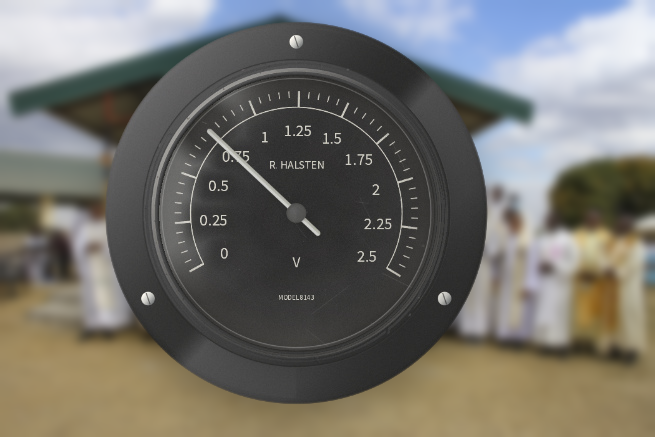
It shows 0.75 V
